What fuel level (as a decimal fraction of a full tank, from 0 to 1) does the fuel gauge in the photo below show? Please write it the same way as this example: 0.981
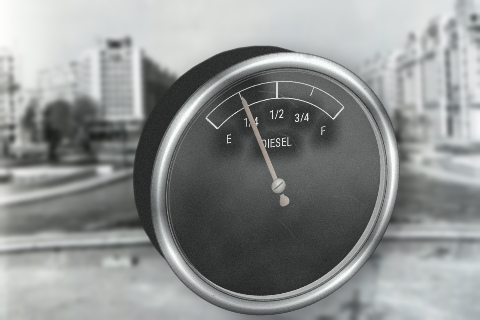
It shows 0.25
